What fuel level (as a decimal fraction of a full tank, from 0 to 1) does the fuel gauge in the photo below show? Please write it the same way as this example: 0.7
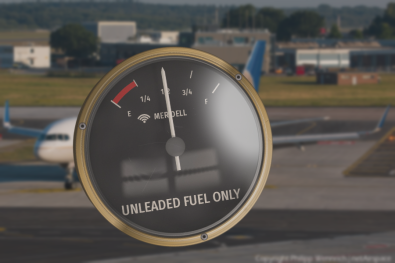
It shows 0.5
